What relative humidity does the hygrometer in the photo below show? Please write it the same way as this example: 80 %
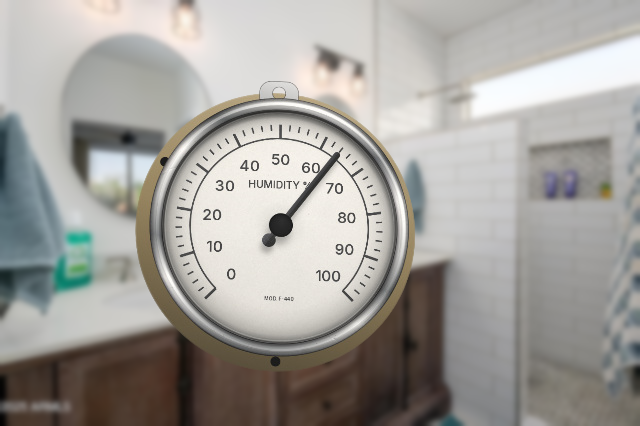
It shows 64 %
